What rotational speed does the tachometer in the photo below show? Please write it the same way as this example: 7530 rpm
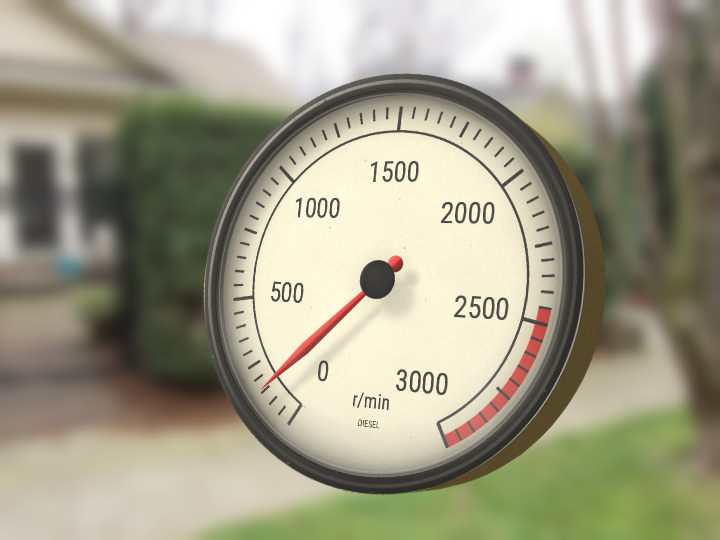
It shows 150 rpm
